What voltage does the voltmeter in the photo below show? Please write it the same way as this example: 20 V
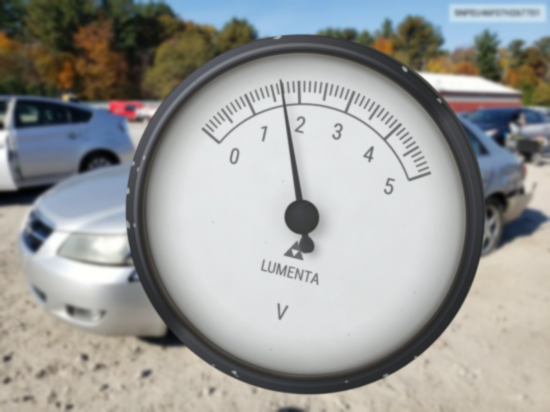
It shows 1.7 V
